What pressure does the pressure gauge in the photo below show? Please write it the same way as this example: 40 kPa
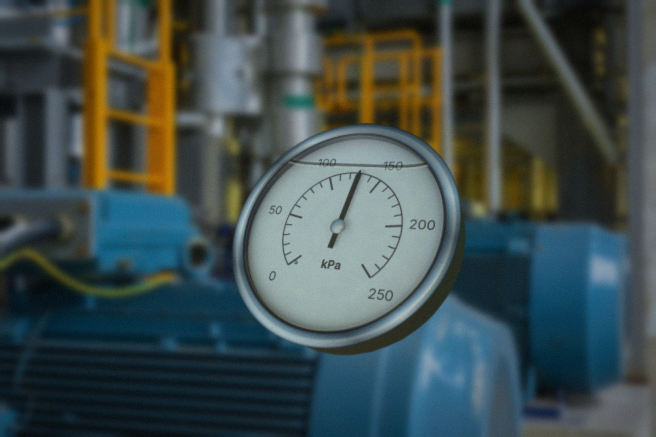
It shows 130 kPa
